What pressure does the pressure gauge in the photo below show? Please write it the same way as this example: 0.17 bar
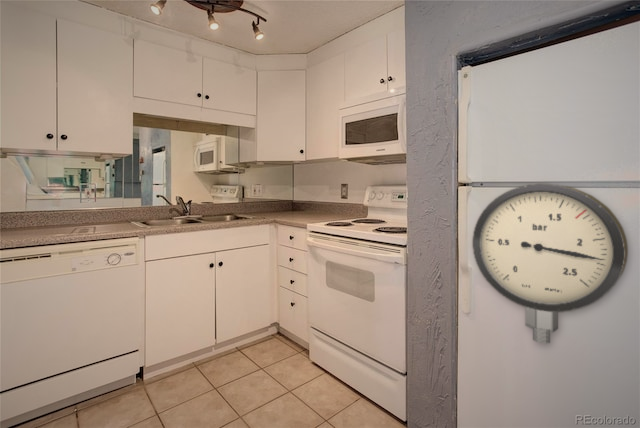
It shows 2.2 bar
